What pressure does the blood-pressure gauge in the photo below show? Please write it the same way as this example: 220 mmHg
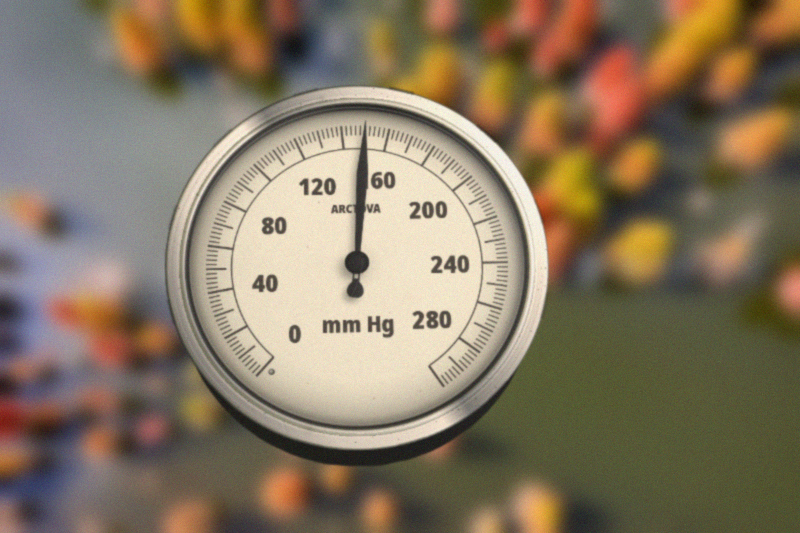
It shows 150 mmHg
